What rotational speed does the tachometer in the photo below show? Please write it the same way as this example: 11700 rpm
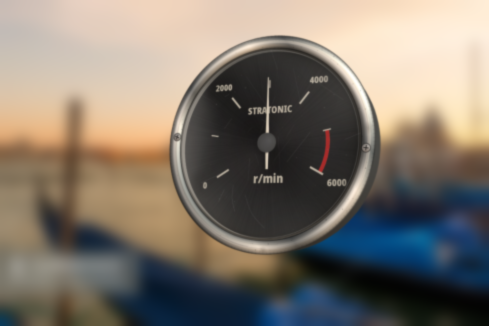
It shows 3000 rpm
